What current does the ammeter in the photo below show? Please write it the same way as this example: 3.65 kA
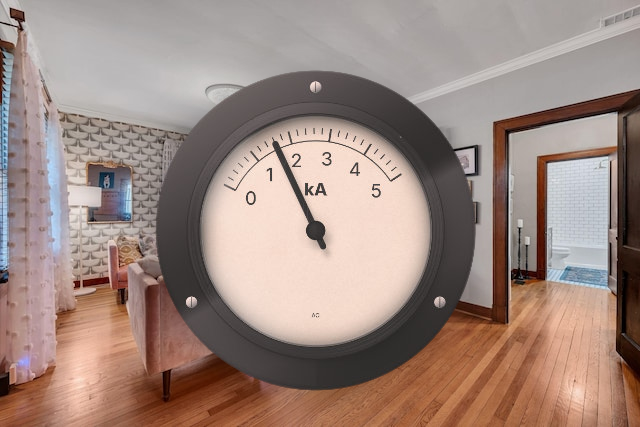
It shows 1.6 kA
